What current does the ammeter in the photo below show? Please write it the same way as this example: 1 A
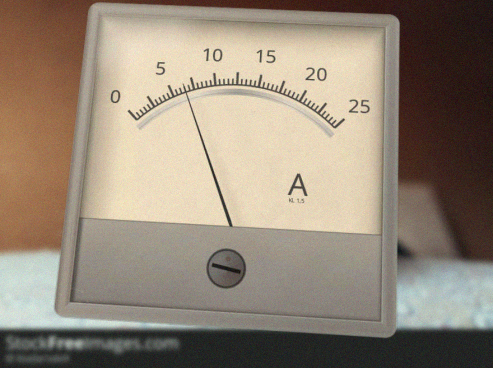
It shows 6.5 A
